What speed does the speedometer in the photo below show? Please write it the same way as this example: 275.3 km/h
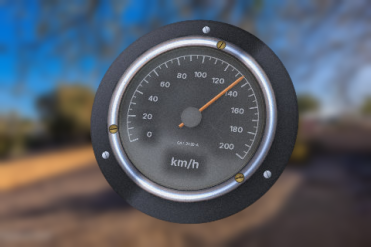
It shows 135 km/h
